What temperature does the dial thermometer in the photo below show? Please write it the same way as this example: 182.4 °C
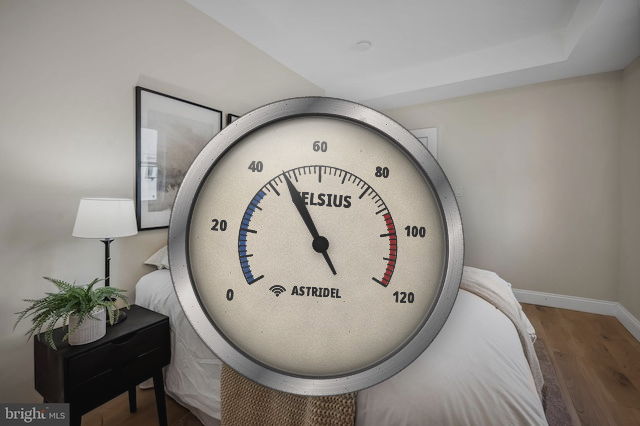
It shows 46 °C
